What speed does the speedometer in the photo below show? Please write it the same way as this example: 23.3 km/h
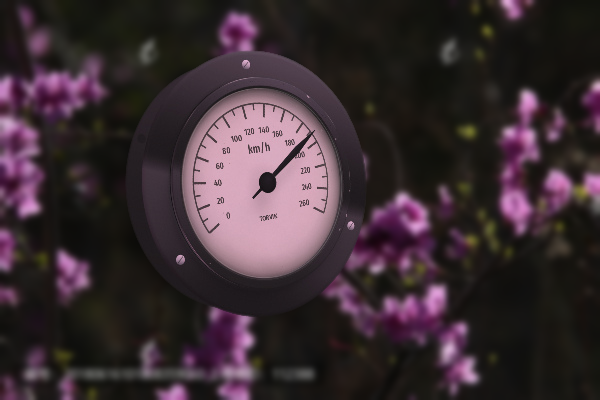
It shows 190 km/h
